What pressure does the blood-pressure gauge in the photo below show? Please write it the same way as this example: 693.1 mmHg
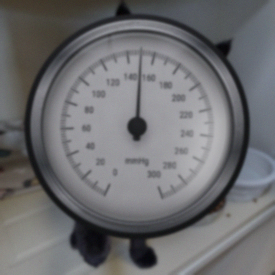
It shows 150 mmHg
